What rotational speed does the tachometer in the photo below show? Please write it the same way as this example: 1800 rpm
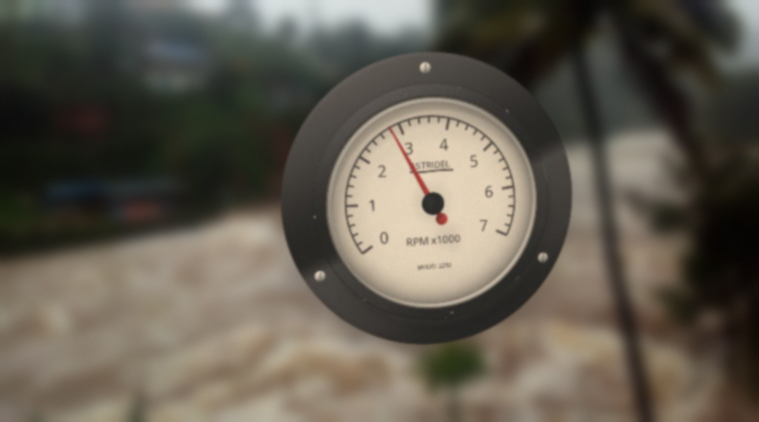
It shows 2800 rpm
